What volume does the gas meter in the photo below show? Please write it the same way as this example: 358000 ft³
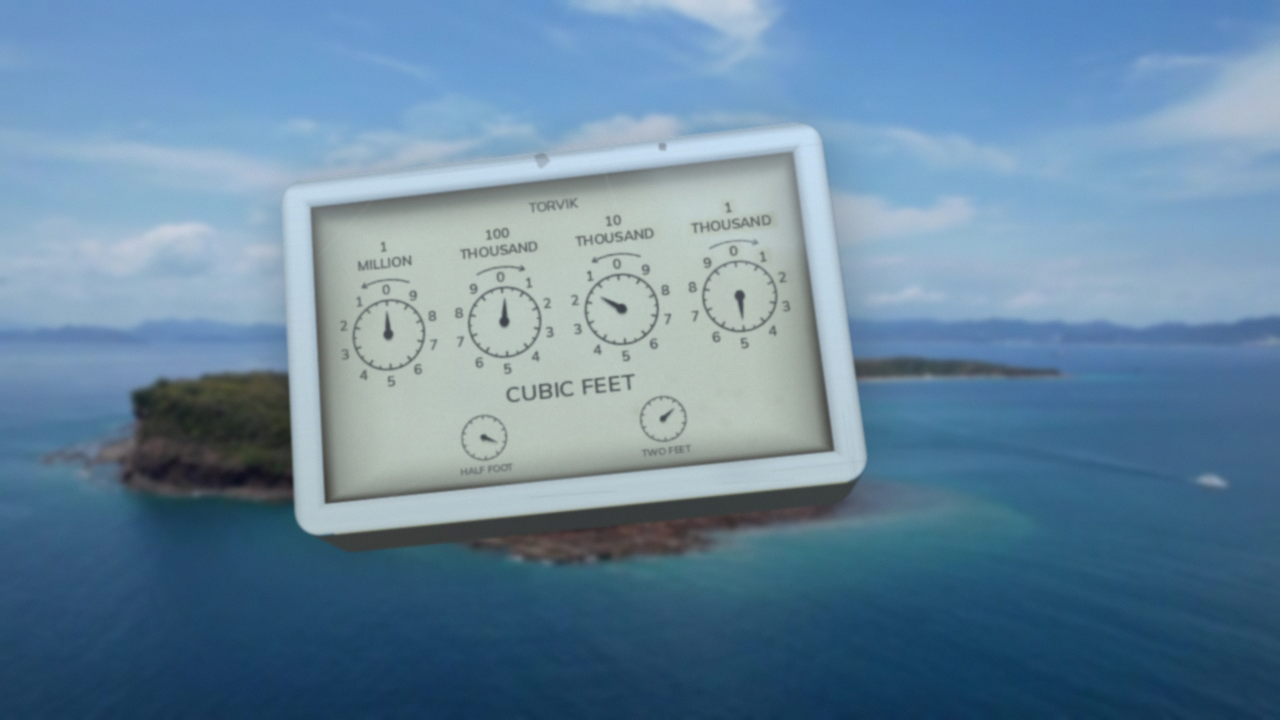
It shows 1500 ft³
